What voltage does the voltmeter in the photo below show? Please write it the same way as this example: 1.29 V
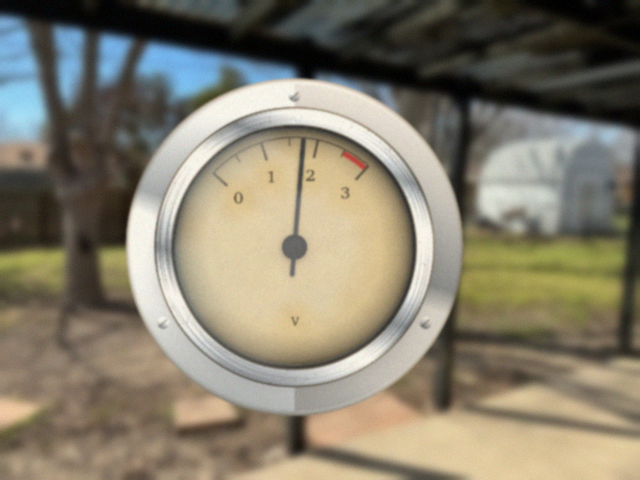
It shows 1.75 V
